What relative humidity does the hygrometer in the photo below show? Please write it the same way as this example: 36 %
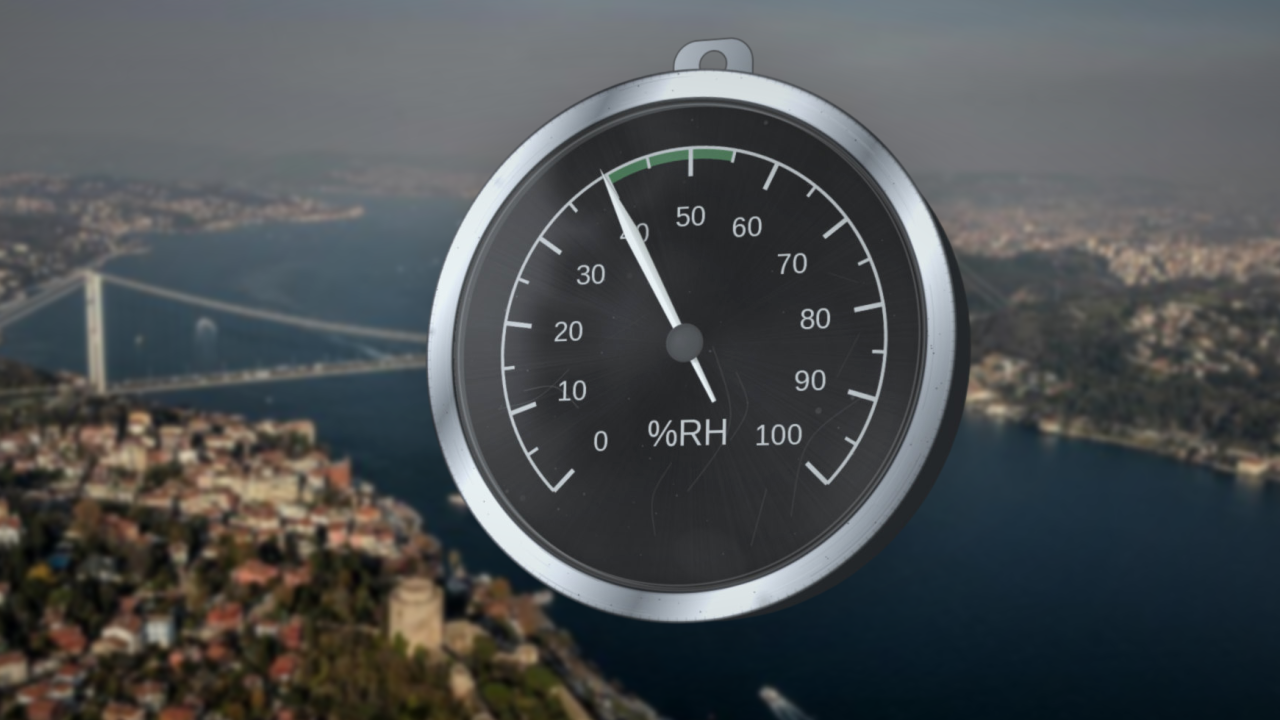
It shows 40 %
